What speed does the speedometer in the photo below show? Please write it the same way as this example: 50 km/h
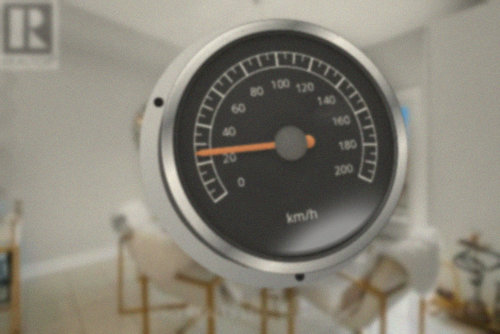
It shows 25 km/h
